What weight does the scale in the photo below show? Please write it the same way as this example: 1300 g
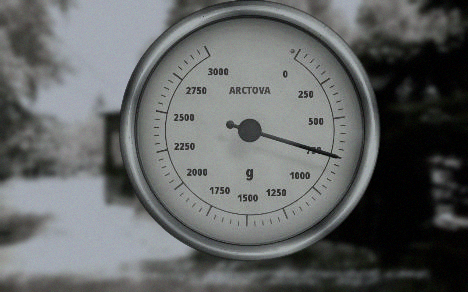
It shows 750 g
